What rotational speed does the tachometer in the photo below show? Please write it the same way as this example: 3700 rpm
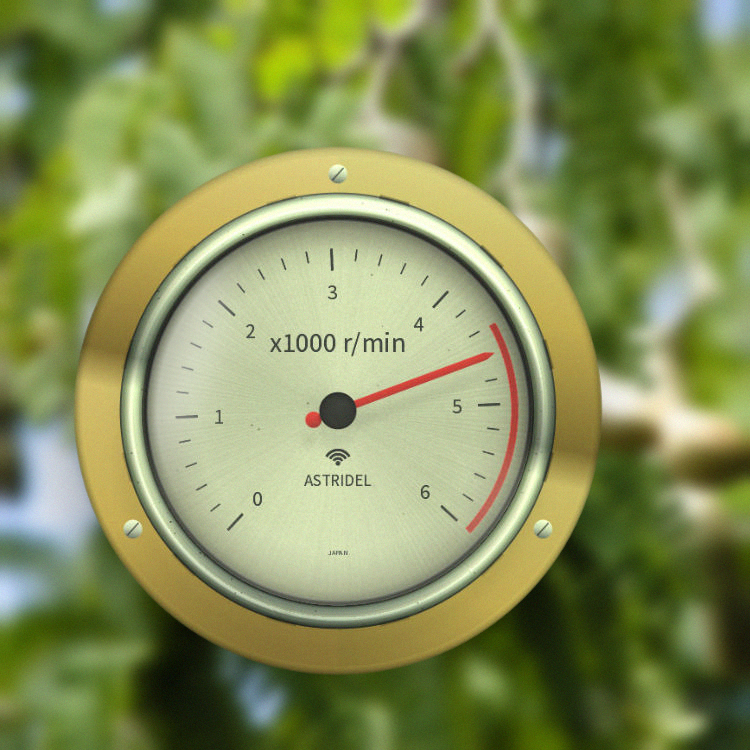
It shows 4600 rpm
